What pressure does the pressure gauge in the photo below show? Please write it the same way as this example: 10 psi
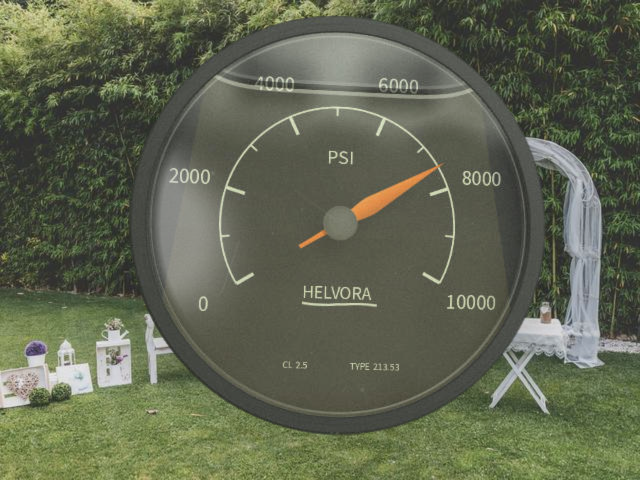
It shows 7500 psi
